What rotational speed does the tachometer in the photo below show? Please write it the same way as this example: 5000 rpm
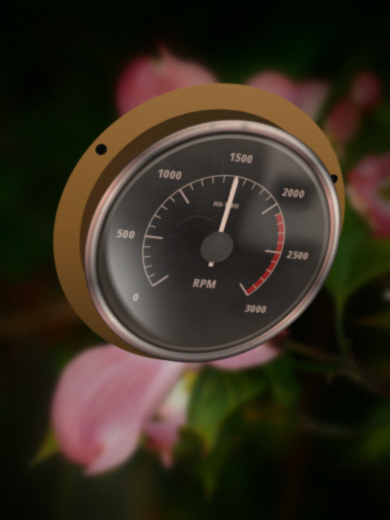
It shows 1500 rpm
